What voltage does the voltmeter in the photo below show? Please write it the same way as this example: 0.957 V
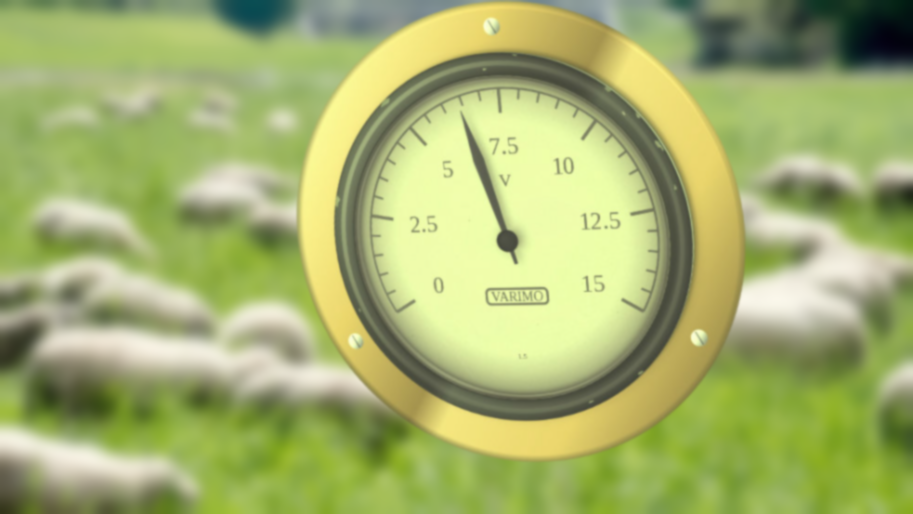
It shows 6.5 V
